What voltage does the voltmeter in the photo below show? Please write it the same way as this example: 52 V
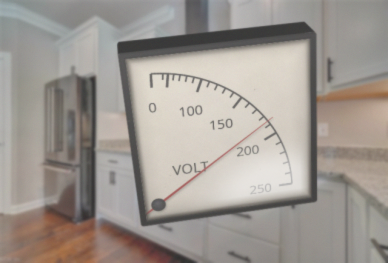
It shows 185 V
